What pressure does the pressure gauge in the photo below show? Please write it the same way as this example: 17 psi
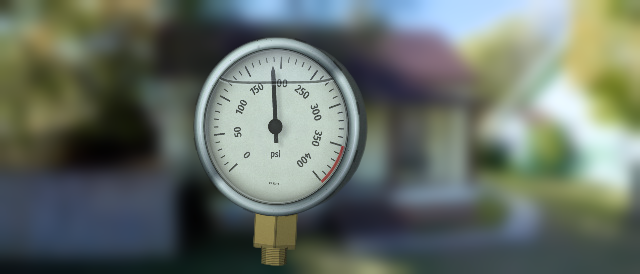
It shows 190 psi
